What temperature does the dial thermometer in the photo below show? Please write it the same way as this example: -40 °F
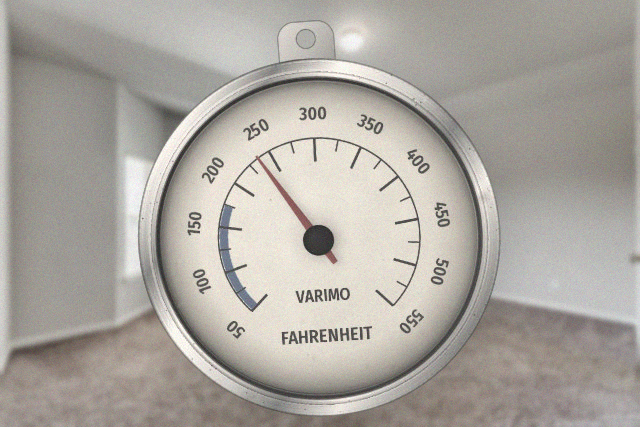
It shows 237.5 °F
